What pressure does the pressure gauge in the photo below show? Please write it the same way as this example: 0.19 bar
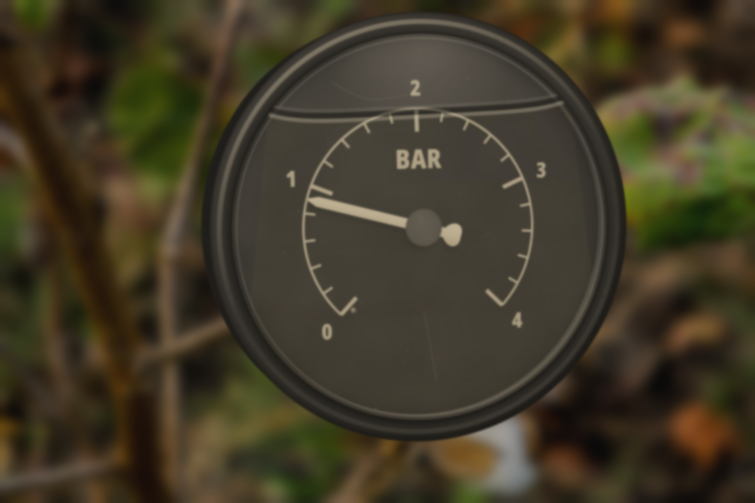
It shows 0.9 bar
